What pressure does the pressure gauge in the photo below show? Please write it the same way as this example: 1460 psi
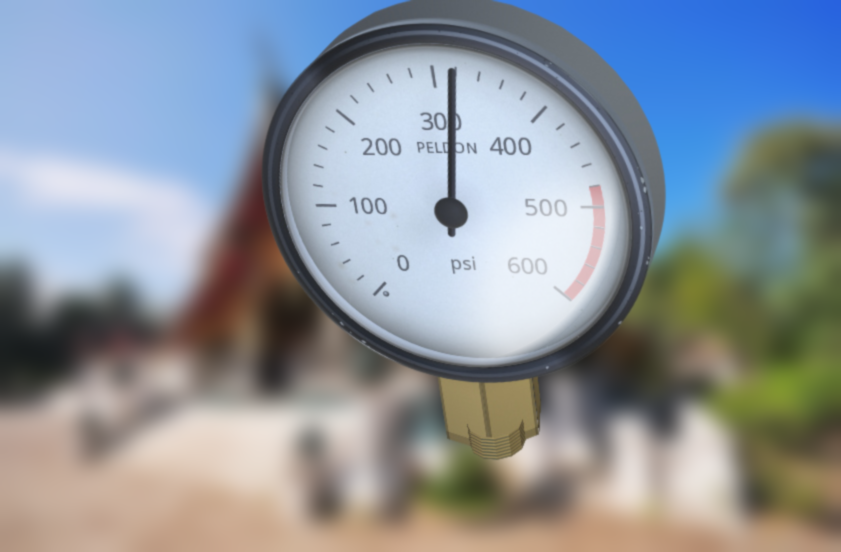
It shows 320 psi
